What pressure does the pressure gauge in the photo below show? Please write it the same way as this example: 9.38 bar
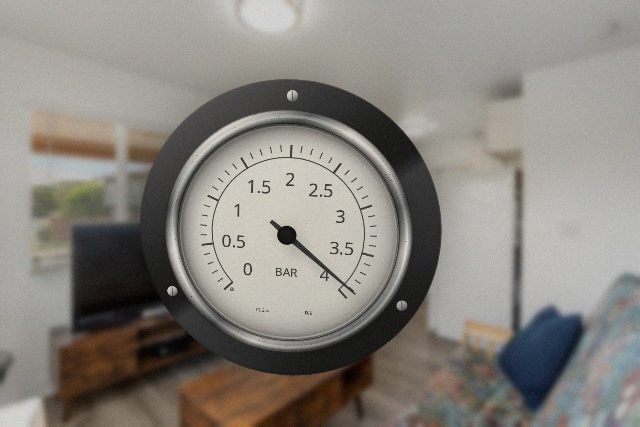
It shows 3.9 bar
